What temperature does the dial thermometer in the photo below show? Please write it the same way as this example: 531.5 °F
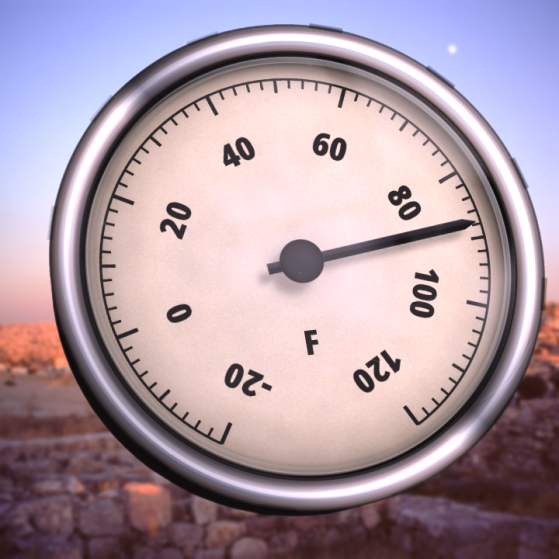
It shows 88 °F
